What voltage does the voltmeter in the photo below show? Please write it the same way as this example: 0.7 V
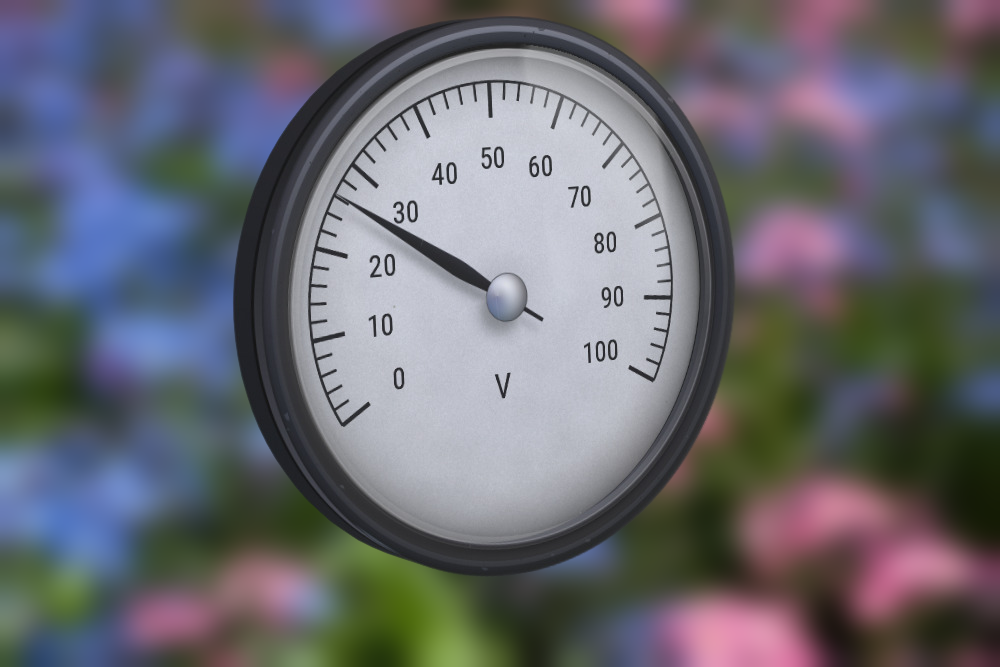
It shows 26 V
